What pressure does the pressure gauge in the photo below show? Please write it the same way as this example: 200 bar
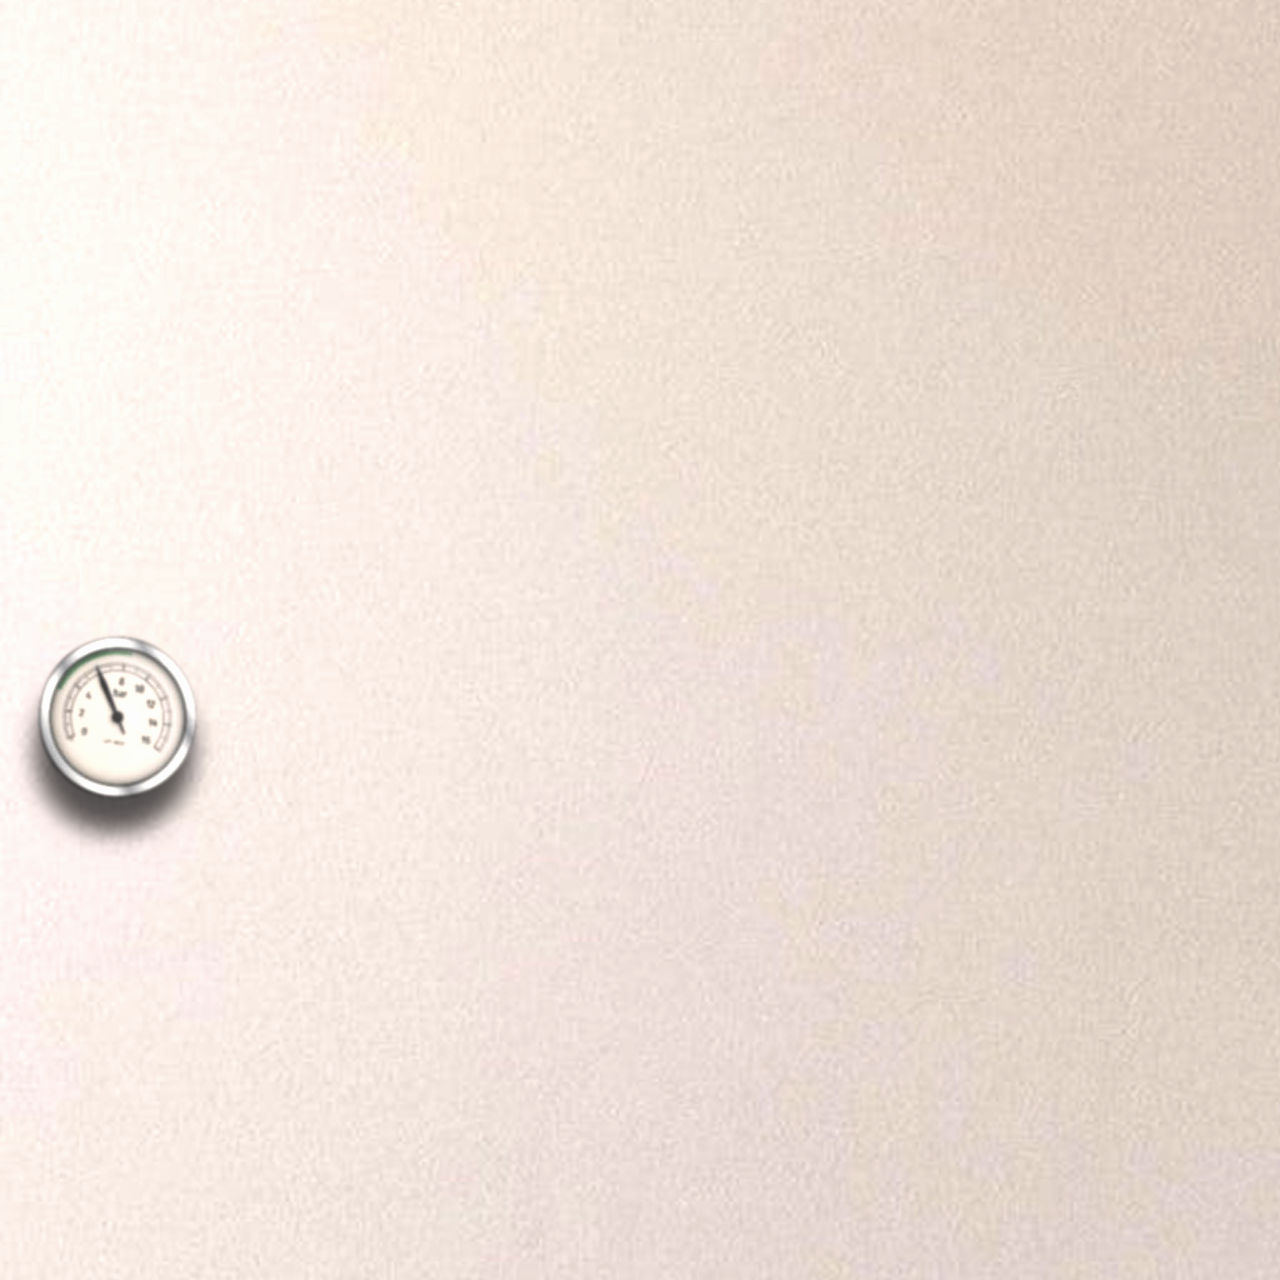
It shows 6 bar
